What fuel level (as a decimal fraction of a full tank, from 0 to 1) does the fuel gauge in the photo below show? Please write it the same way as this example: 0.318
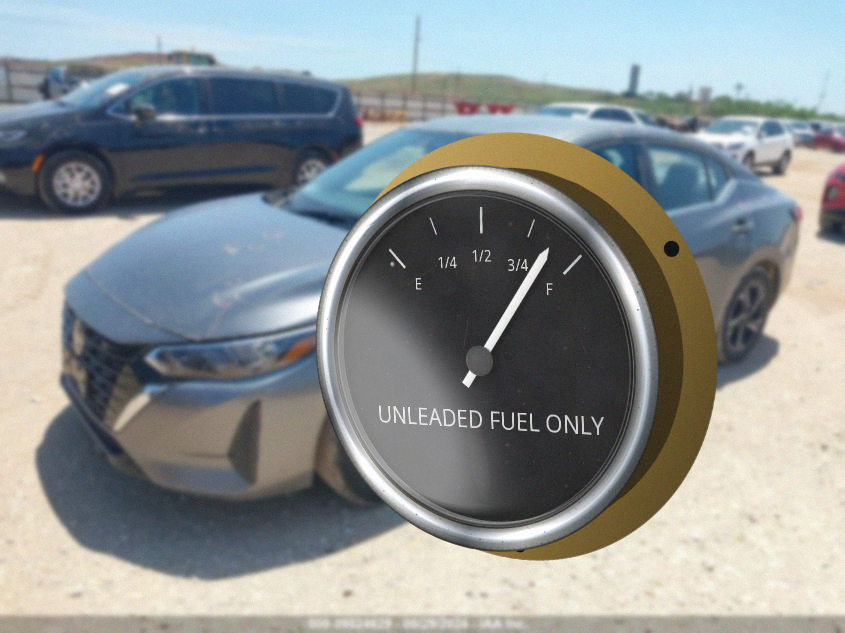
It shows 0.875
